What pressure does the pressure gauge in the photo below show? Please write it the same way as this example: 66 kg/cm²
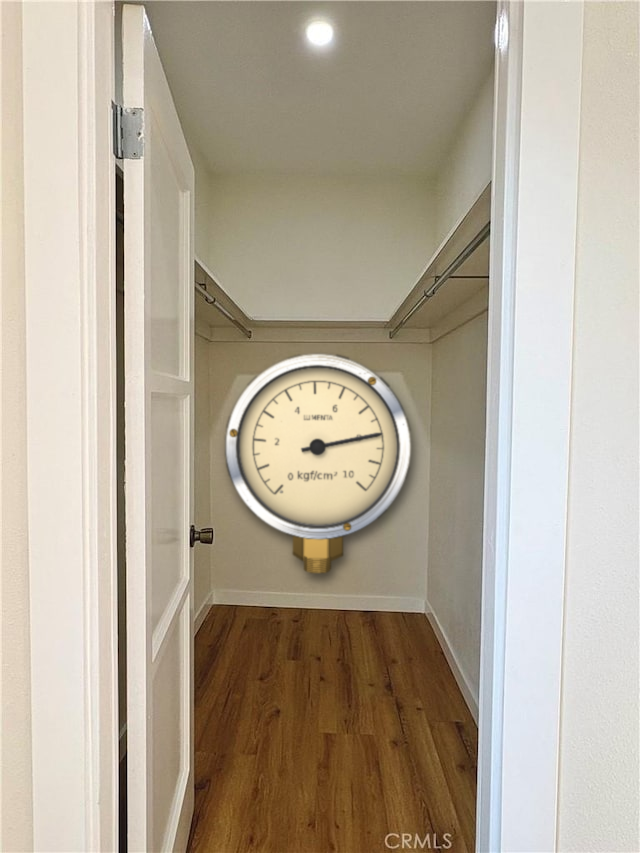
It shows 8 kg/cm²
